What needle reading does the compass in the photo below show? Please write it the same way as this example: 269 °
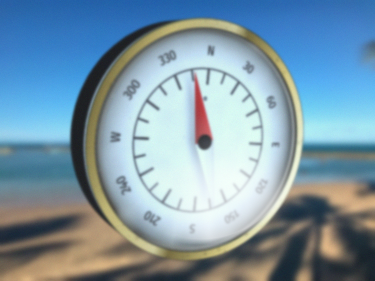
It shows 345 °
